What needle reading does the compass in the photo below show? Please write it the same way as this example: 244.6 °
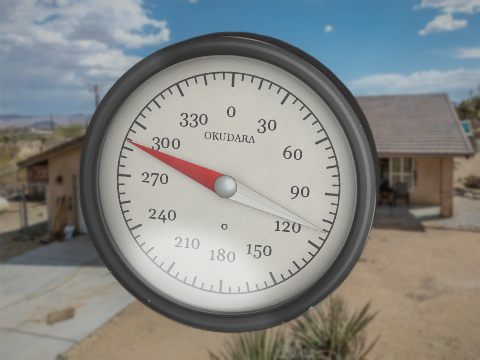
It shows 290 °
